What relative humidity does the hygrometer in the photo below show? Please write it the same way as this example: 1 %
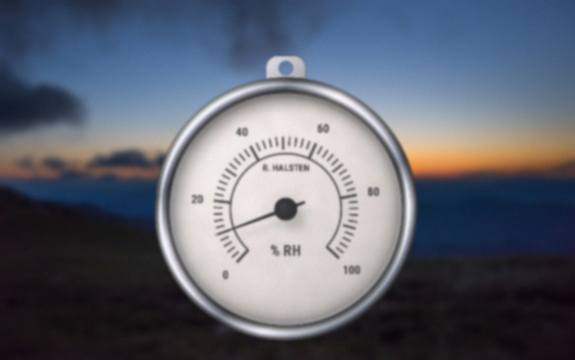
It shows 10 %
